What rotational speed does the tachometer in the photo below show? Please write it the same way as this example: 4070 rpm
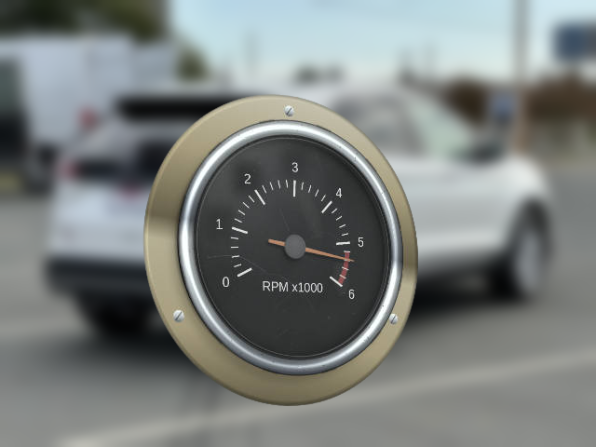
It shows 5400 rpm
